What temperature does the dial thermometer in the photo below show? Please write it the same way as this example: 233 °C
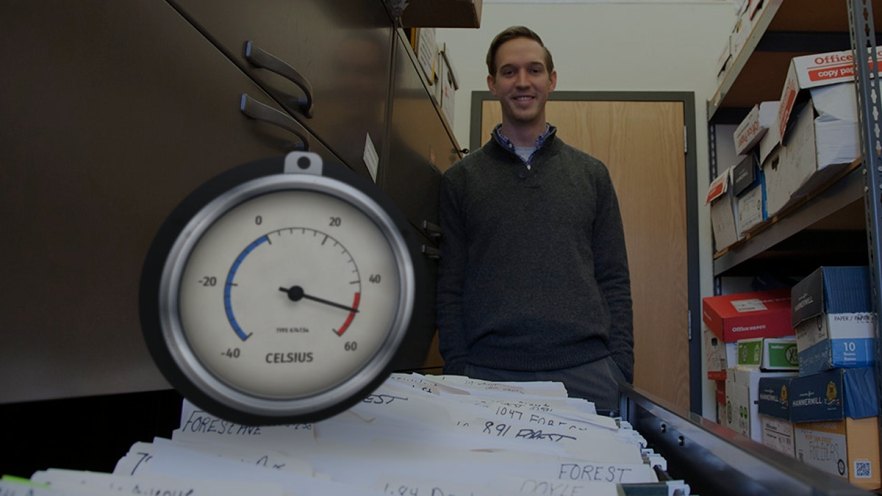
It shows 50 °C
